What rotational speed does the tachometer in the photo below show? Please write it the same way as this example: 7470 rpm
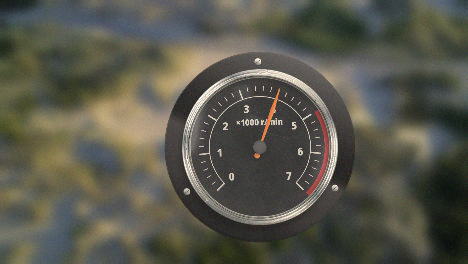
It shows 4000 rpm
